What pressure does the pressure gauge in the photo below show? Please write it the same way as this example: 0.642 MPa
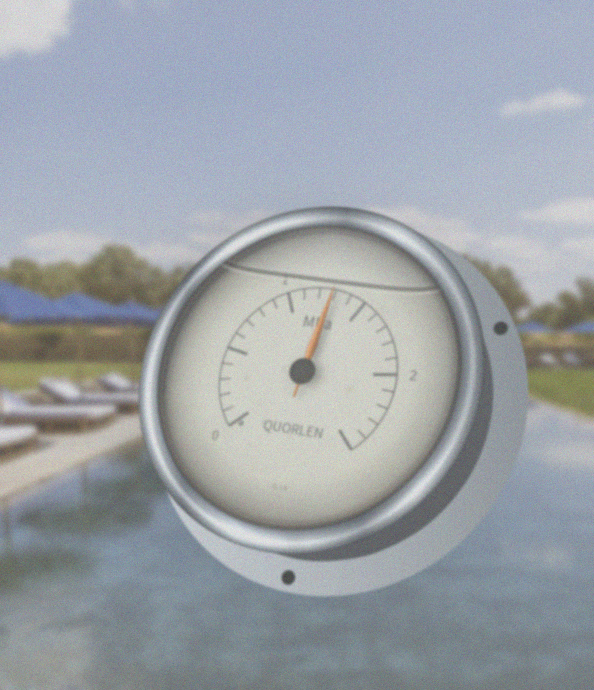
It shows 1.3 MPa
